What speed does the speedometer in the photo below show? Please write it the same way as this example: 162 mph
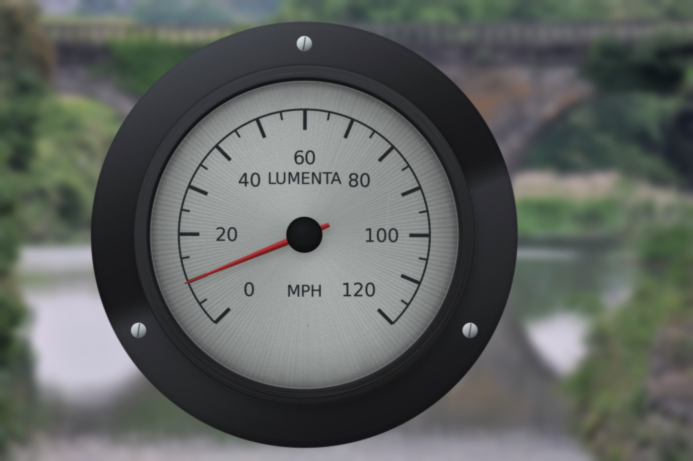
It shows 10 mph
